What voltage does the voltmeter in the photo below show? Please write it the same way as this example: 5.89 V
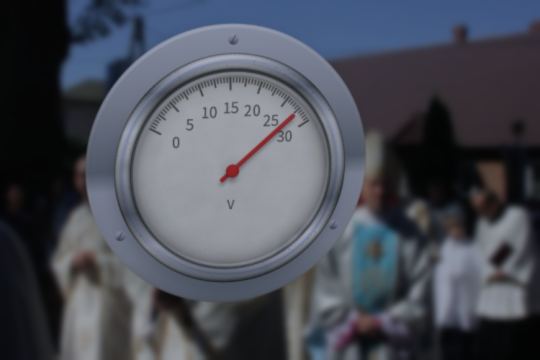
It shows 27.5 V
